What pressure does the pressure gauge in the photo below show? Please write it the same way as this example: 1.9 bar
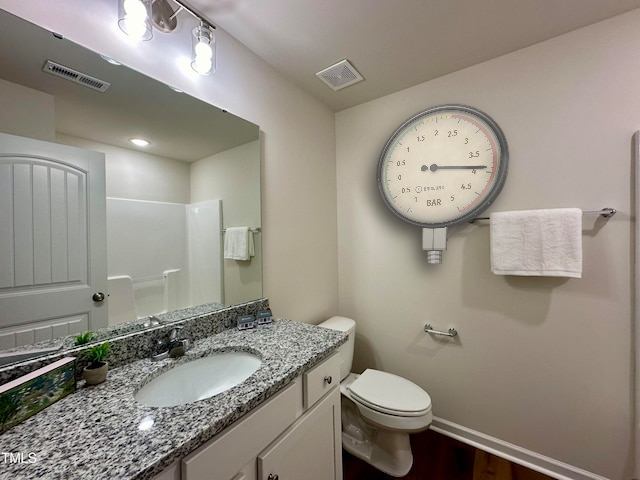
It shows 3.9 bar
